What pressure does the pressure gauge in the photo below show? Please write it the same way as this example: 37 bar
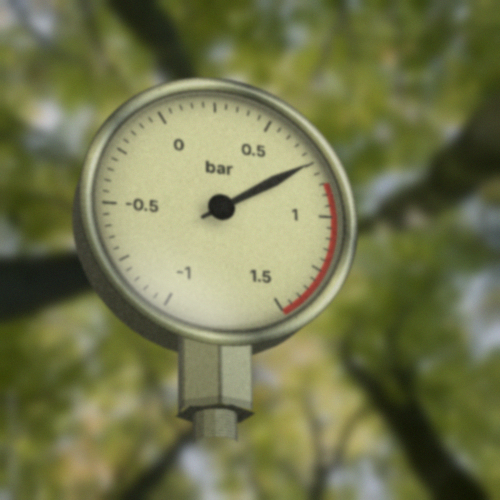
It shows 0.75 bar
